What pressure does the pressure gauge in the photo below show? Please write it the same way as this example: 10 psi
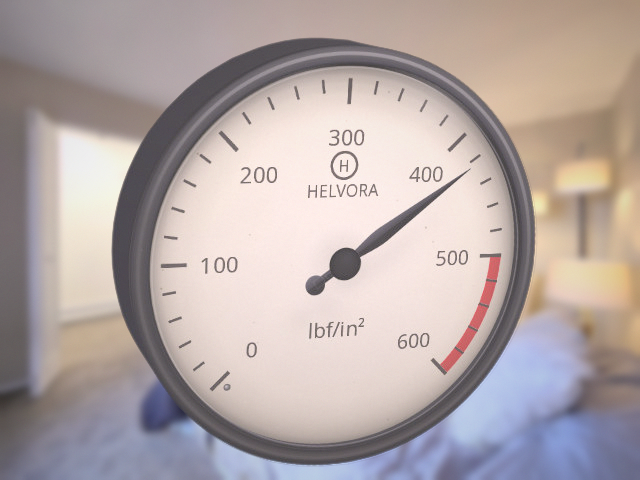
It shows 420 psi
